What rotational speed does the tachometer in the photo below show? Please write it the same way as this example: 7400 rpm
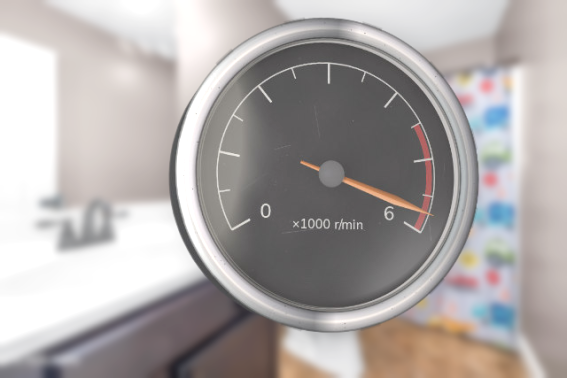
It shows 5750 rpm
